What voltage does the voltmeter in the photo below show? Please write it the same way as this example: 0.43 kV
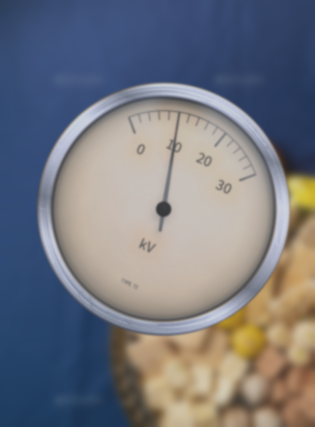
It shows 10 kV
